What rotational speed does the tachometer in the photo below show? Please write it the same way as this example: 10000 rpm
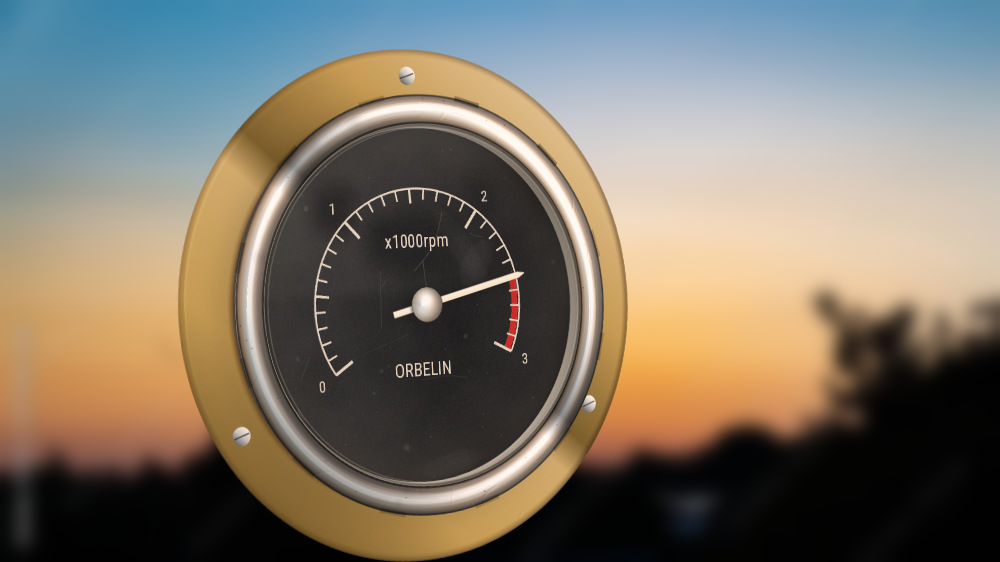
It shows 2500 rpm
